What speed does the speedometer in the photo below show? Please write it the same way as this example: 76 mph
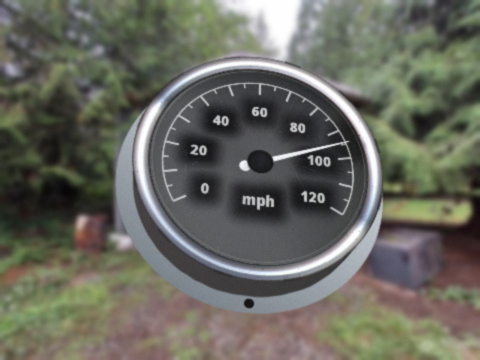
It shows 95 mph
